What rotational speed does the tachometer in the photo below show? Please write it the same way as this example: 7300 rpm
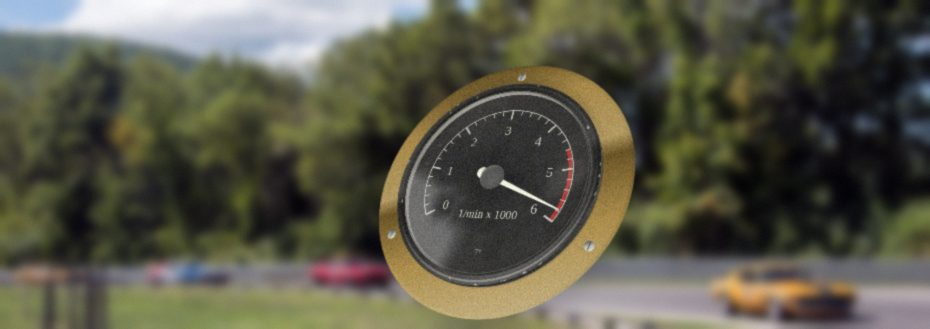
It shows 5800 rpm
